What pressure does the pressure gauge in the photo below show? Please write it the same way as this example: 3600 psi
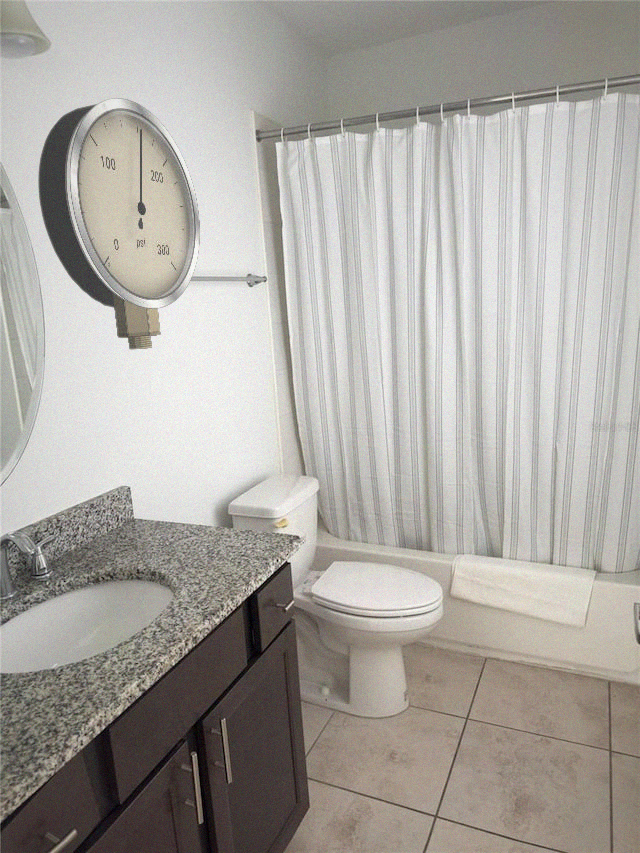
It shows 160 psi
